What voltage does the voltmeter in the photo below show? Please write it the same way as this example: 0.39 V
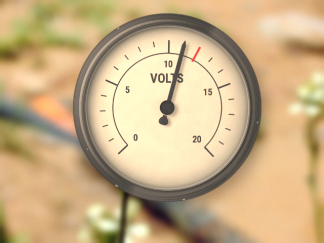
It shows 11 V
